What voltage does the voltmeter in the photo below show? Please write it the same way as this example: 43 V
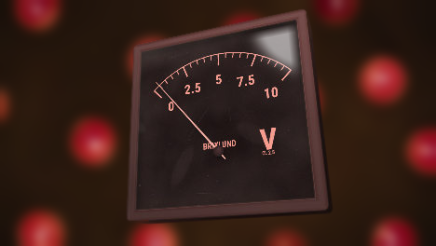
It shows 0.5 V
